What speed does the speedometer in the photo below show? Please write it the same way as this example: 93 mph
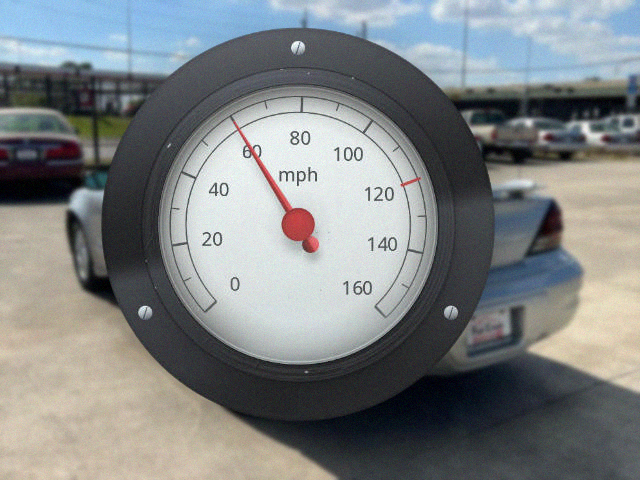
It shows 60 mph
